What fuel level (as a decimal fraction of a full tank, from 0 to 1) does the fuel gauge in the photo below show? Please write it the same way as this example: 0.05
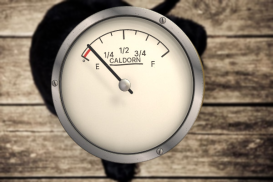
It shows 0.125
